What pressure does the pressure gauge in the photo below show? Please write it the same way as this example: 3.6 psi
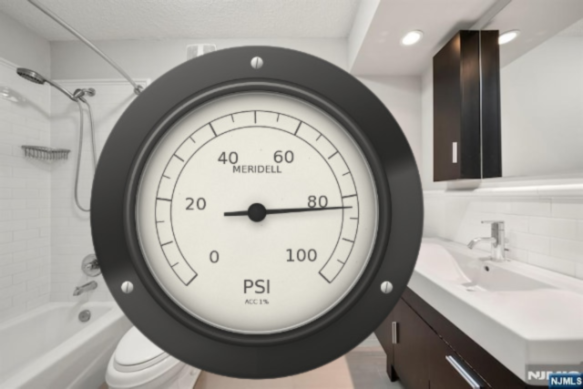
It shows 82.5 psi
